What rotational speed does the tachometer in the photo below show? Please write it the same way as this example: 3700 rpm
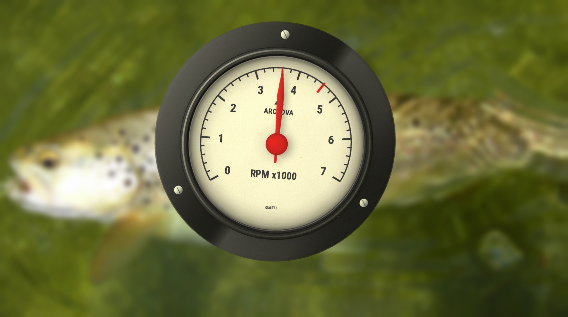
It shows 3600 rpm
